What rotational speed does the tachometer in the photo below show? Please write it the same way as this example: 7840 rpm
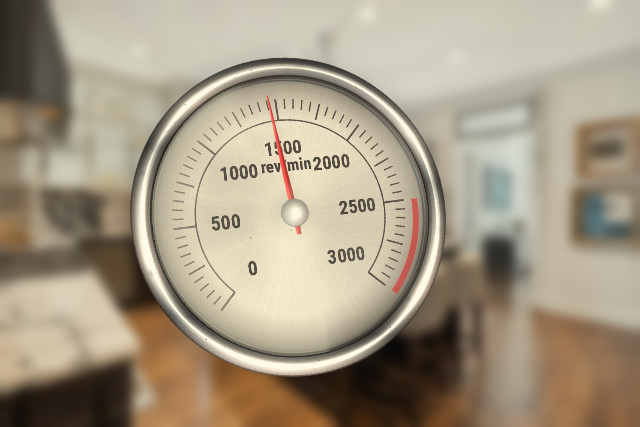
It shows 1450 rpm
